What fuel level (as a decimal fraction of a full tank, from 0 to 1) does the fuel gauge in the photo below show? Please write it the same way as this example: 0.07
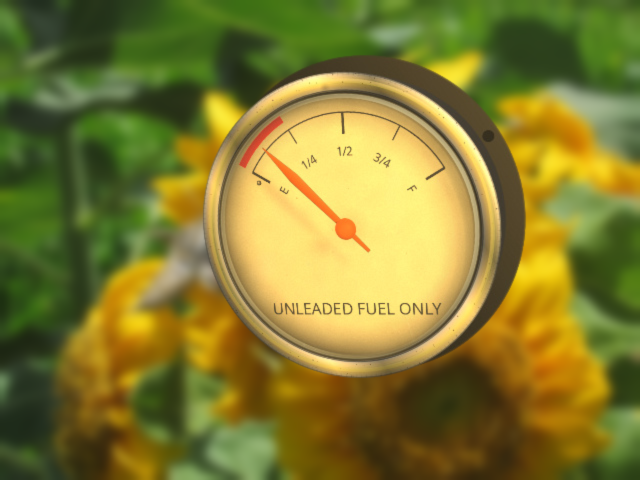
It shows 0.125
